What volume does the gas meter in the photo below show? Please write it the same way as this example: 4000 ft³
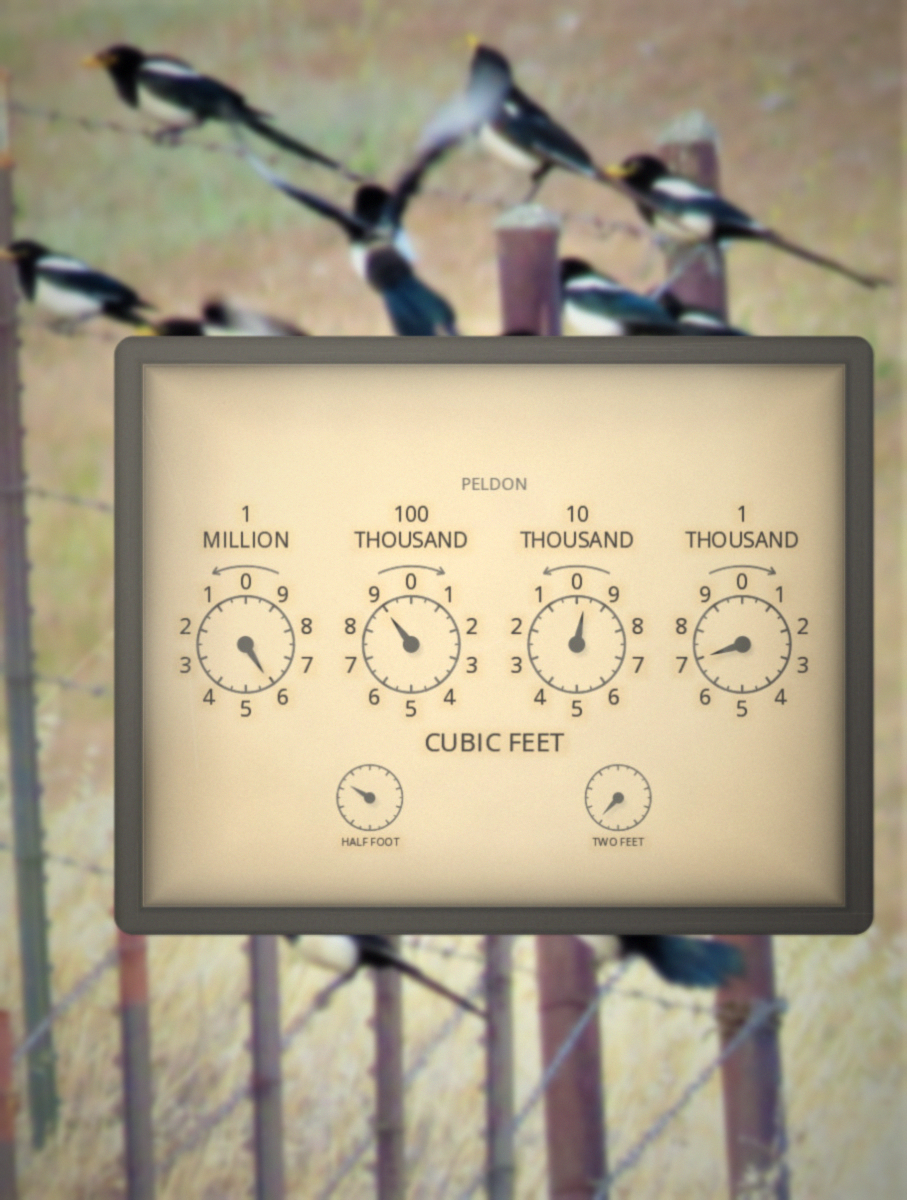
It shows 589700 ft³
